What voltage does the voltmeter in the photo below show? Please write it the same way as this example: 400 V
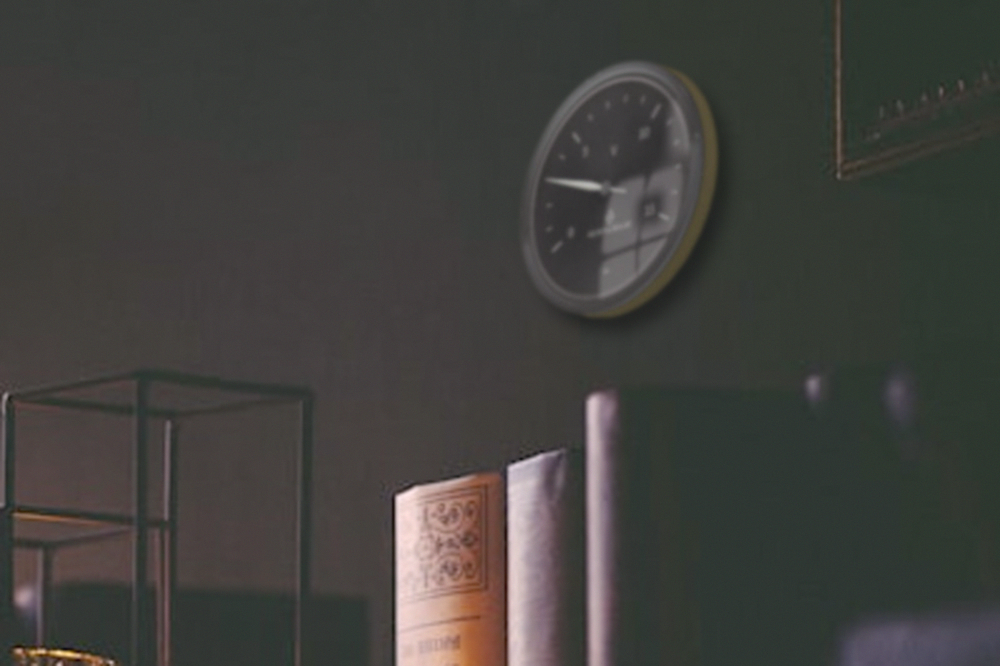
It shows 3 V
